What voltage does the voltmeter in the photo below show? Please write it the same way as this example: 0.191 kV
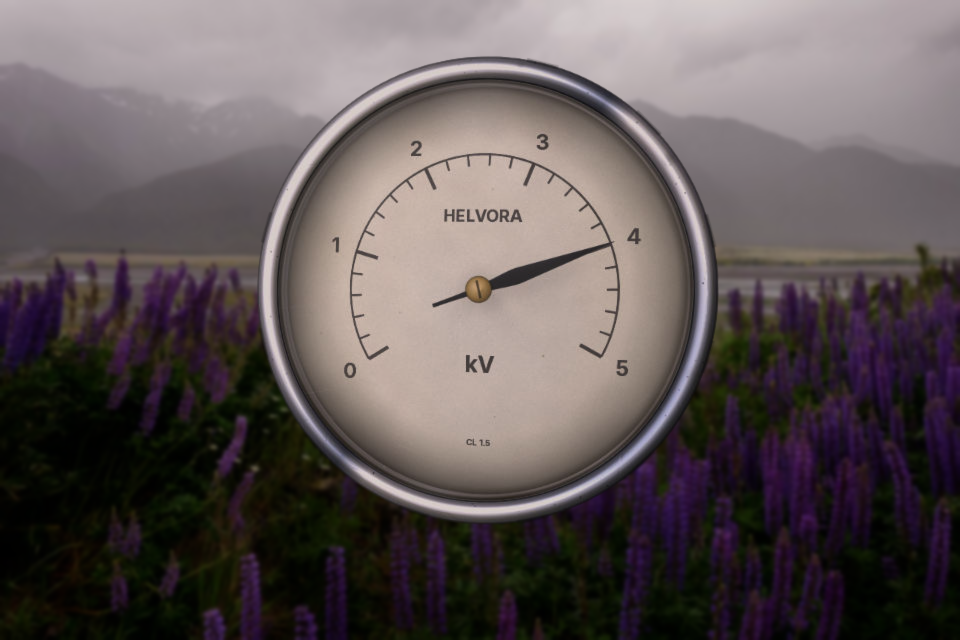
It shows 4 kV
